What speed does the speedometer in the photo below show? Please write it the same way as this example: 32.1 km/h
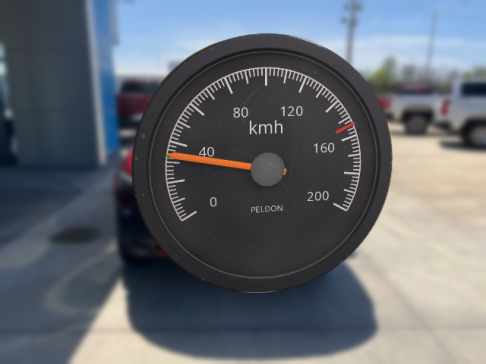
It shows 34 km/h
